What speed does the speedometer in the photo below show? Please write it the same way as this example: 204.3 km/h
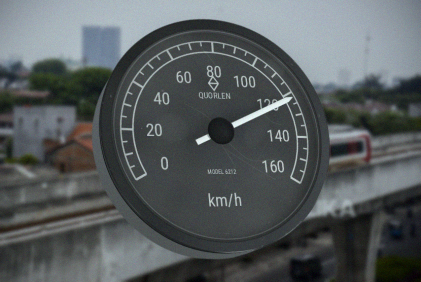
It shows 122.5 km/h
